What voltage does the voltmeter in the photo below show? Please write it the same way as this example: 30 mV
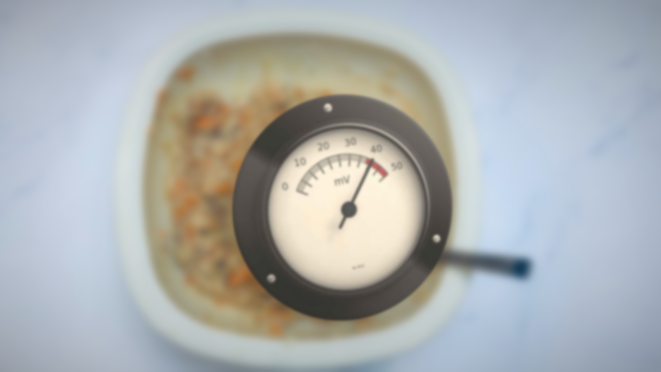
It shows 40 mV
